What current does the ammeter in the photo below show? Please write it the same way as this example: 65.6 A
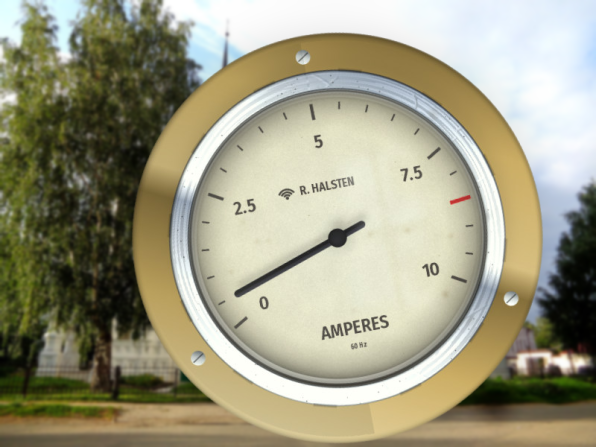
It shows 0.5 A
